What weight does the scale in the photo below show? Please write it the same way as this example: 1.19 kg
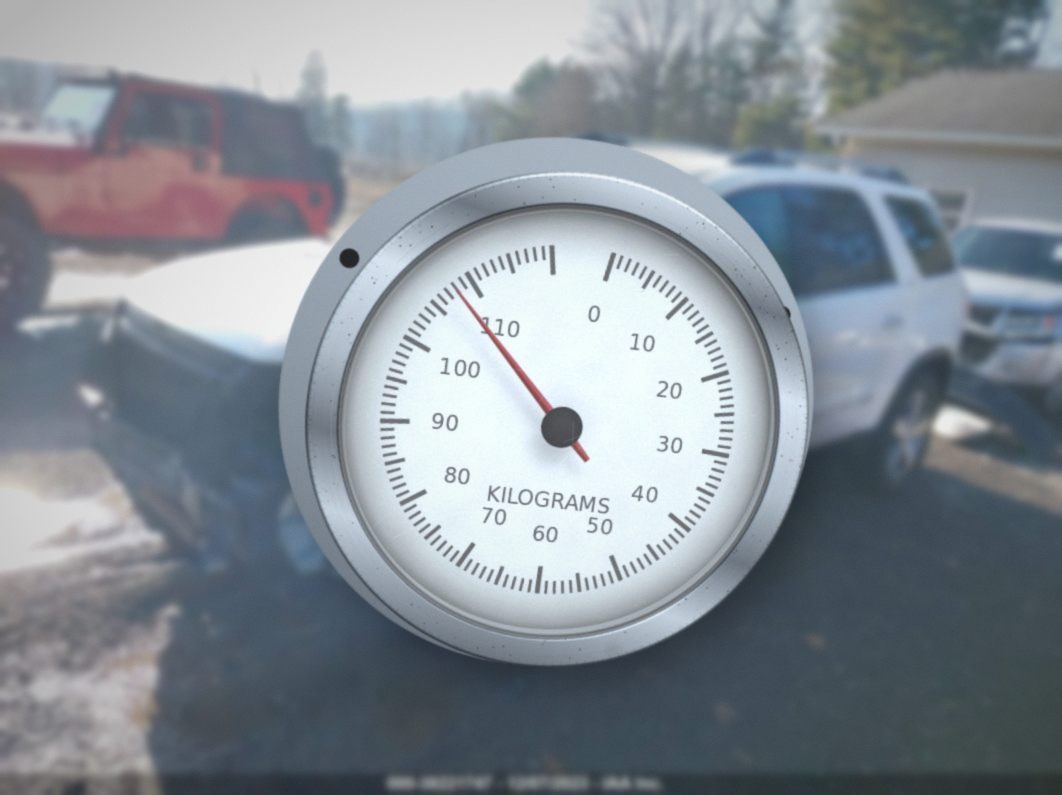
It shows 108 kg
